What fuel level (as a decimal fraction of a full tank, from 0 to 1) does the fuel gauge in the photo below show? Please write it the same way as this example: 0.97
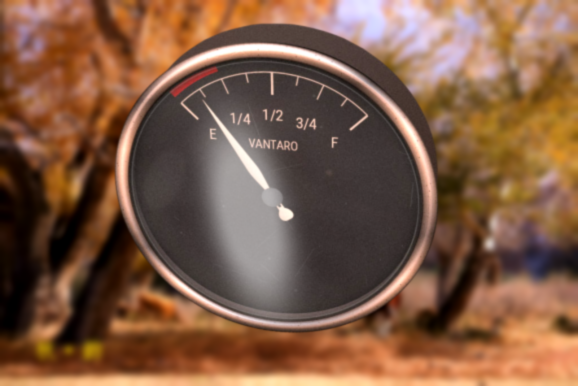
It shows 0.125
